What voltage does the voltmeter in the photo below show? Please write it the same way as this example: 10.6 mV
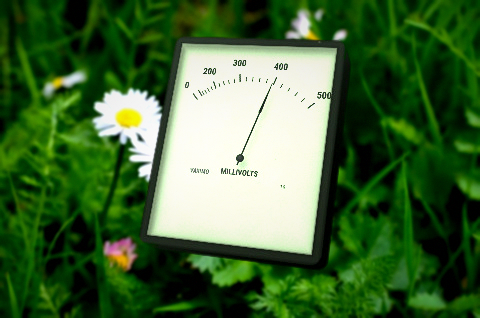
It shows 400 mV
